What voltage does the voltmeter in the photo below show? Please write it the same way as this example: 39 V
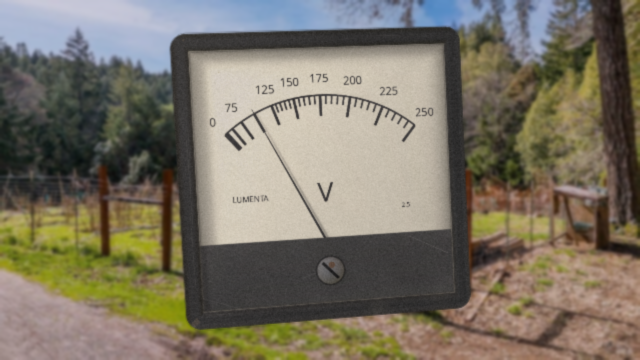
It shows 100 V
